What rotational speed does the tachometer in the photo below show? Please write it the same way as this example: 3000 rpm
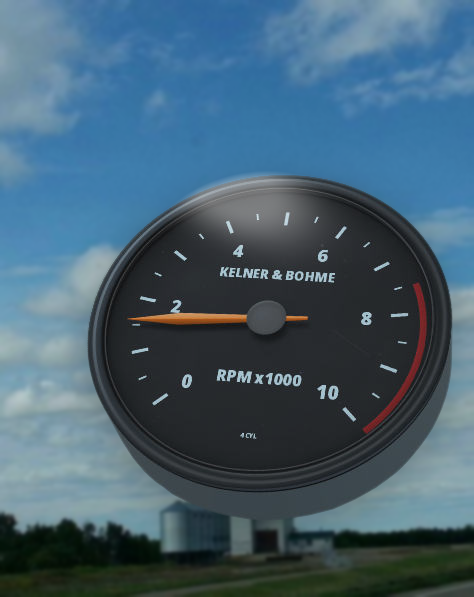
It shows 1500 rpm
